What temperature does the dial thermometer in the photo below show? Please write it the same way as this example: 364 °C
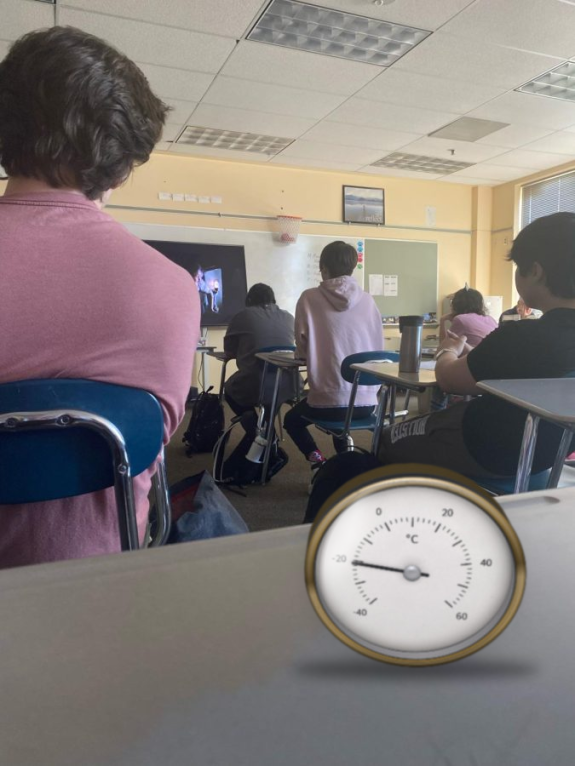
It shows -20 °C
